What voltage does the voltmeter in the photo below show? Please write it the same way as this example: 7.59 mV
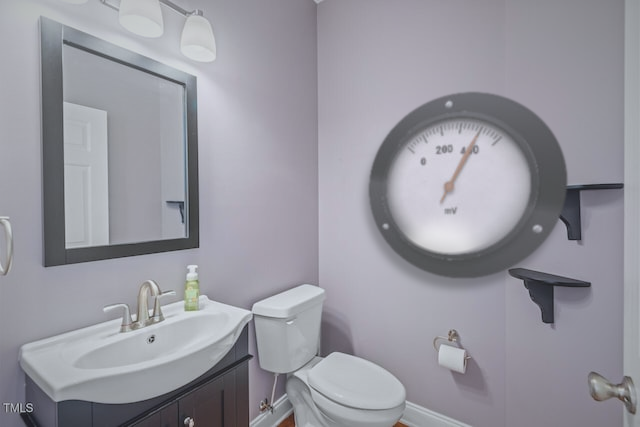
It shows 400 mV
